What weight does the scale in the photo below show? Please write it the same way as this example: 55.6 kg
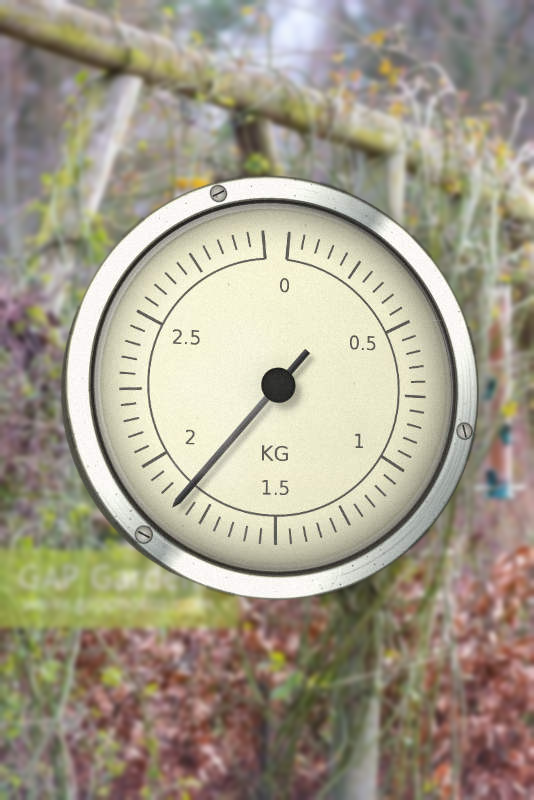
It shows 1.85 kg
